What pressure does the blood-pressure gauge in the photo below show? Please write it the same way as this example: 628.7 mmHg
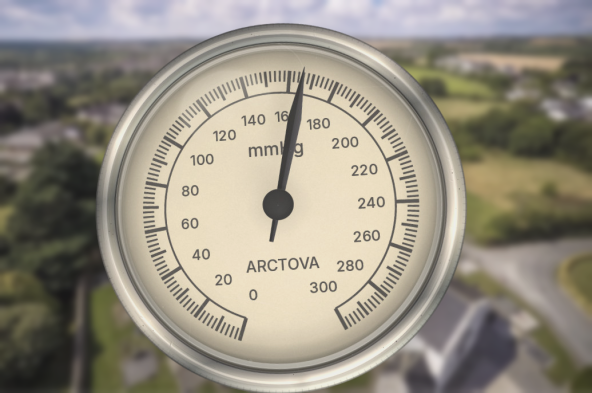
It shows 166 mmHg
